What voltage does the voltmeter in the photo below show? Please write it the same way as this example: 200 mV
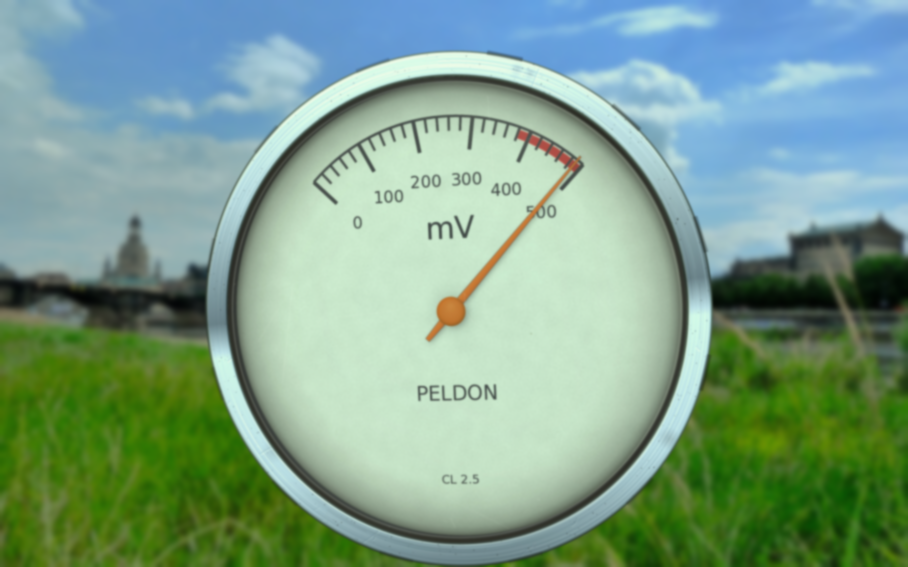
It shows 490 mV
